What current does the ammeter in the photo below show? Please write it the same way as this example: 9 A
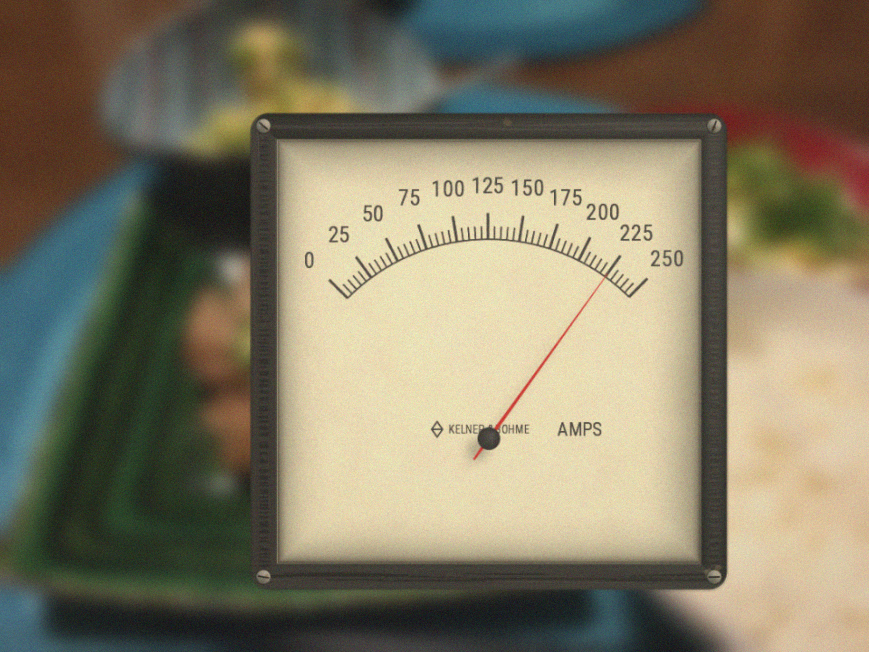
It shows 225 A
